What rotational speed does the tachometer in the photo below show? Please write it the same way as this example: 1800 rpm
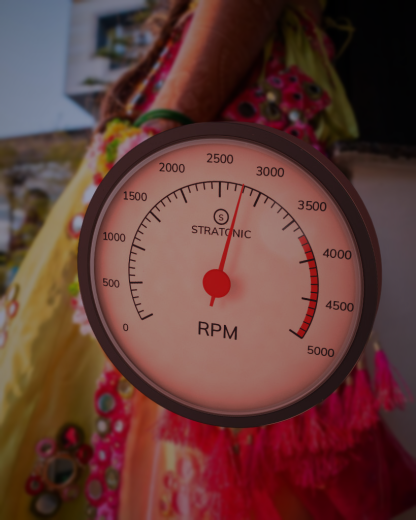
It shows 2800 rpm
